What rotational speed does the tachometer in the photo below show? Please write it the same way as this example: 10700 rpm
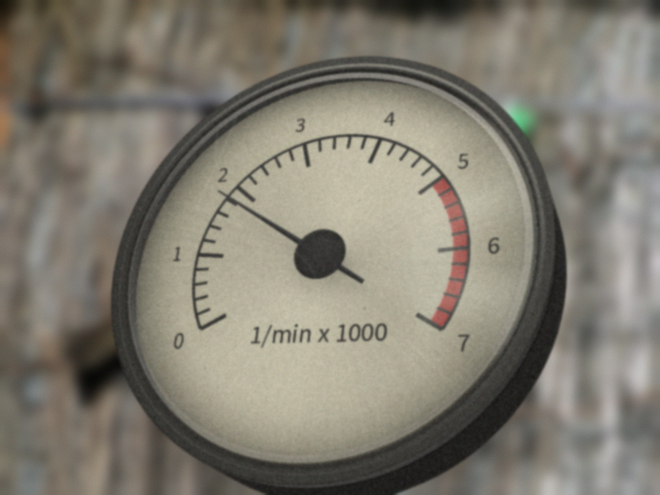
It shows 1800 rpm
